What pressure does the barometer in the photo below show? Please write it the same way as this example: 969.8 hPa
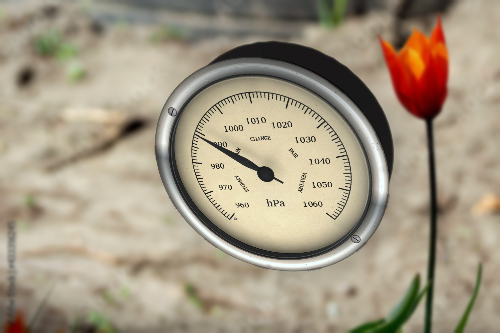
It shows 990 hPa
